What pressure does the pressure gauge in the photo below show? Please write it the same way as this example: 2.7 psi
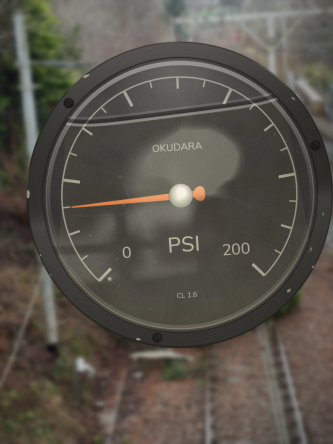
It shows 30 psi
